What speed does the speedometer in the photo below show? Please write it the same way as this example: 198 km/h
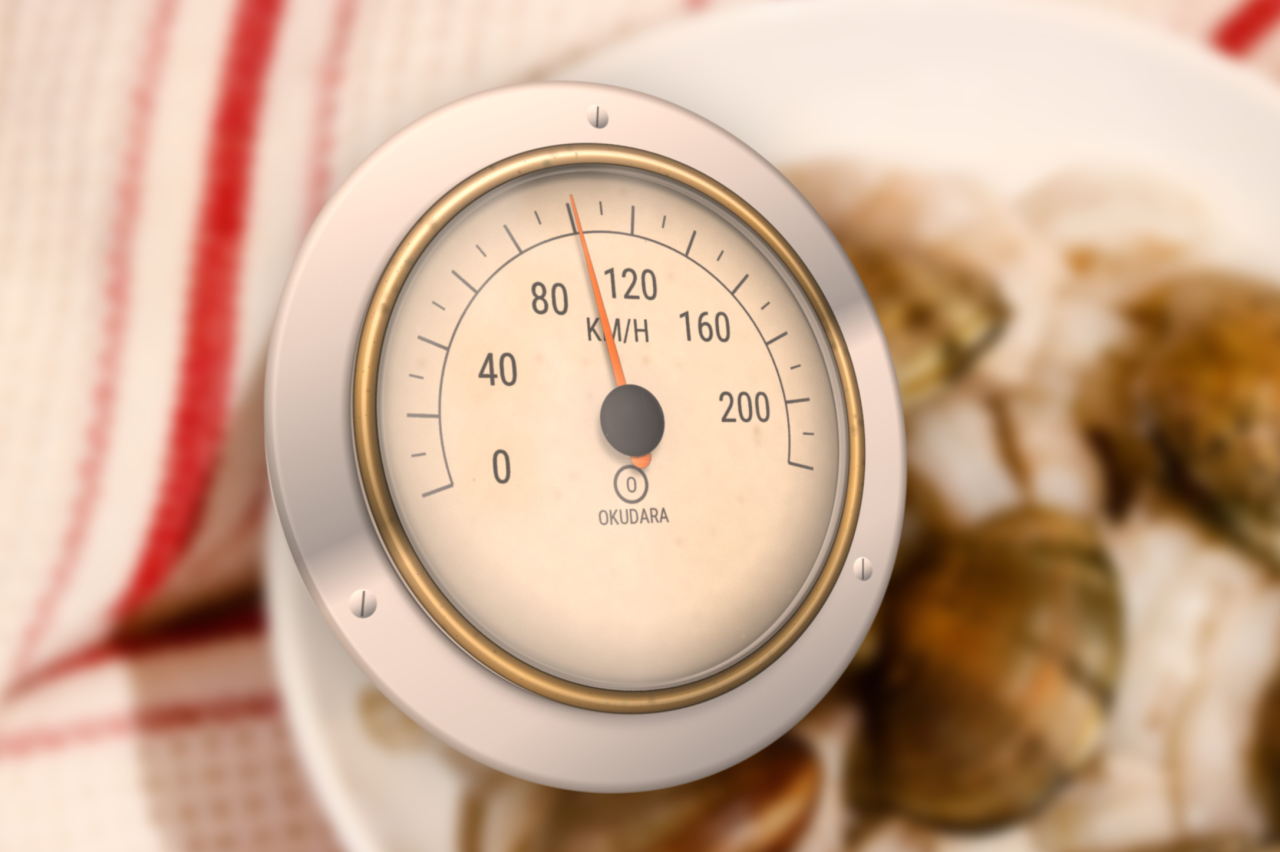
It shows 100 km/h
